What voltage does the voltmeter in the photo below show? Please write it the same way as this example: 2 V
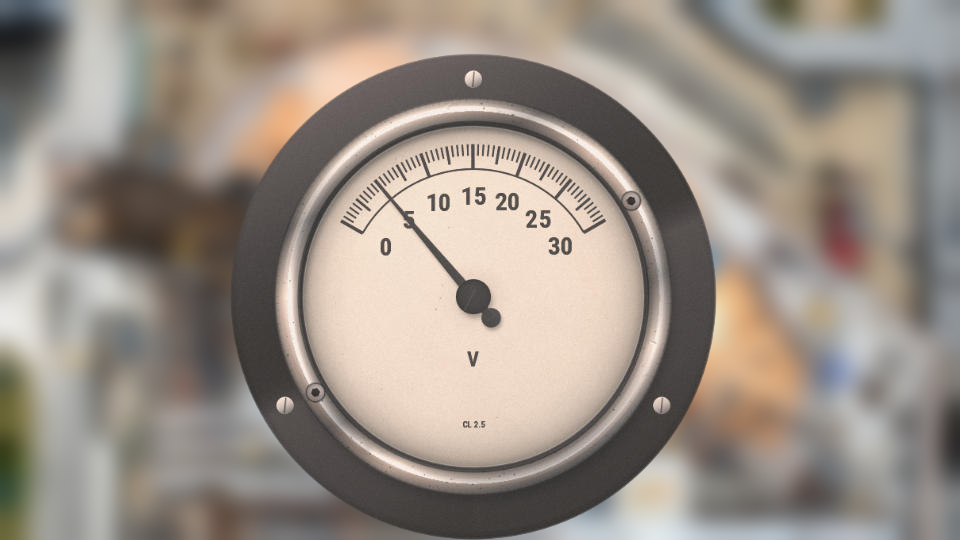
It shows 5 V
